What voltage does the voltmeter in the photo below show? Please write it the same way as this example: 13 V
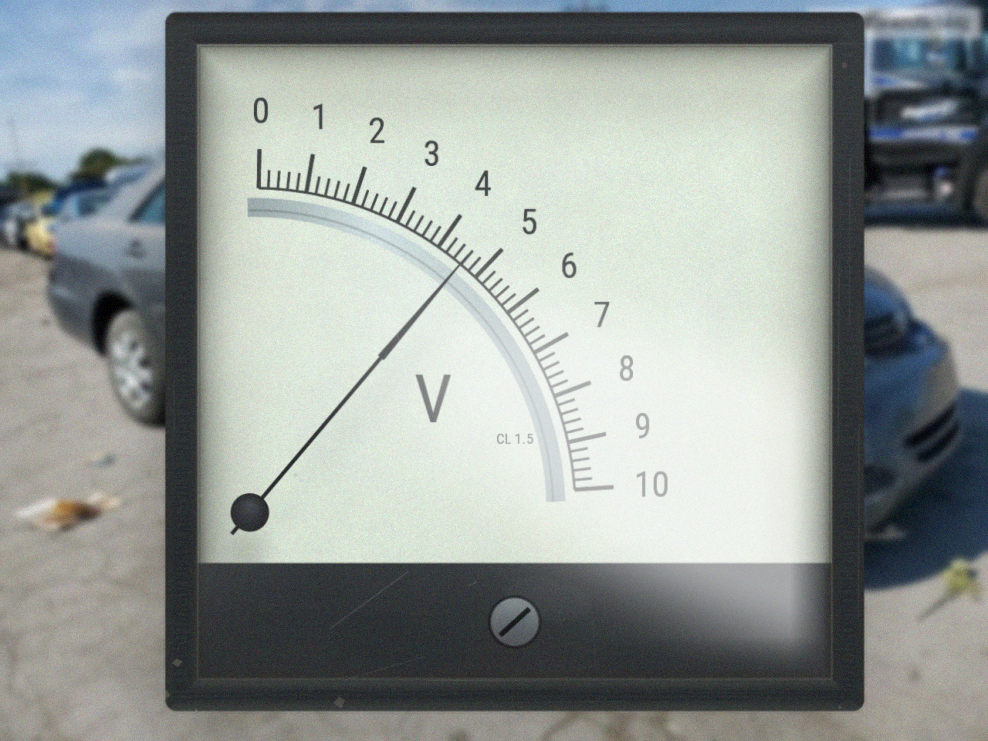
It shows 4.6 V
